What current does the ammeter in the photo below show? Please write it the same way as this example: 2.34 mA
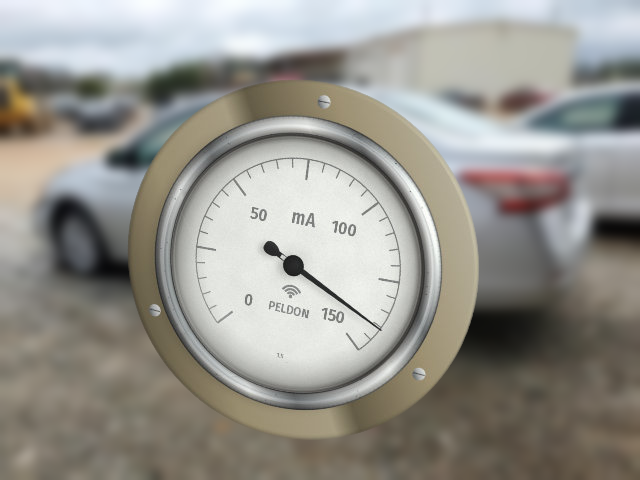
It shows 140 mA
